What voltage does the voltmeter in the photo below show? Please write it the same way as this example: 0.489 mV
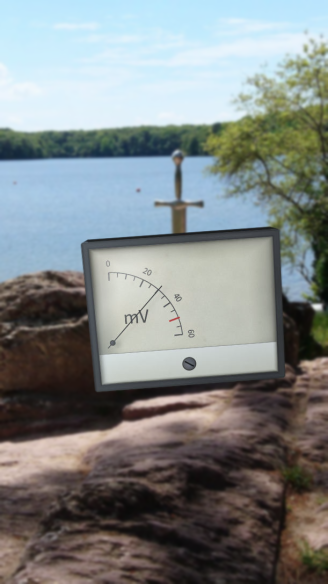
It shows 30 mV
